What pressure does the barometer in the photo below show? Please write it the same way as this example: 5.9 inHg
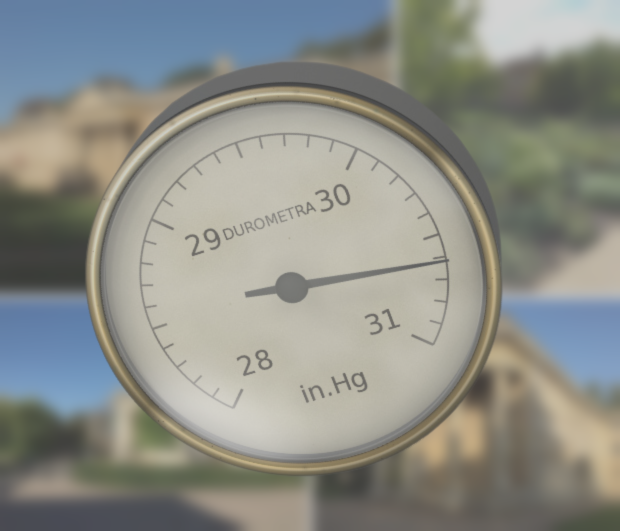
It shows 30.6 inHg
